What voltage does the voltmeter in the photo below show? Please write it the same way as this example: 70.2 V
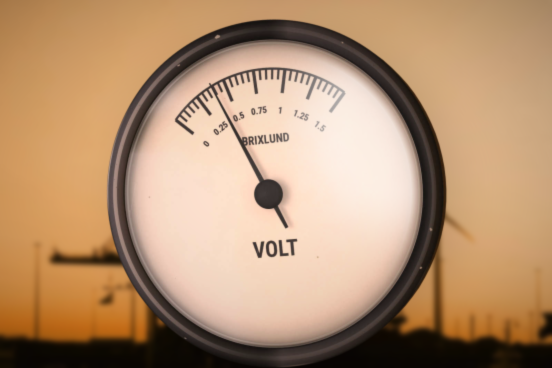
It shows 0.4 V
